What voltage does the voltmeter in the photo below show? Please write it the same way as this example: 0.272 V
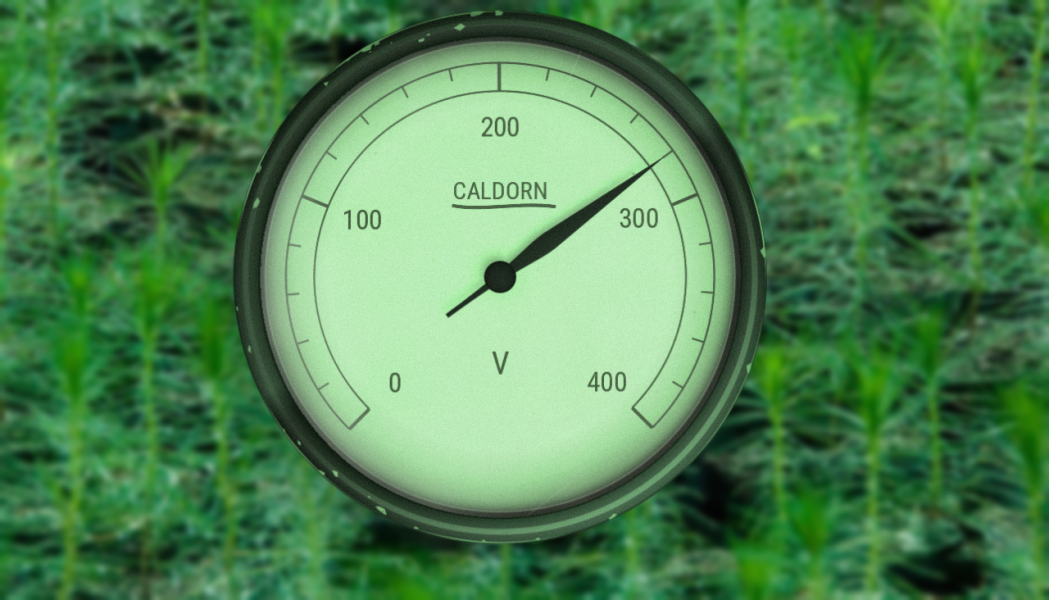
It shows 280 V
